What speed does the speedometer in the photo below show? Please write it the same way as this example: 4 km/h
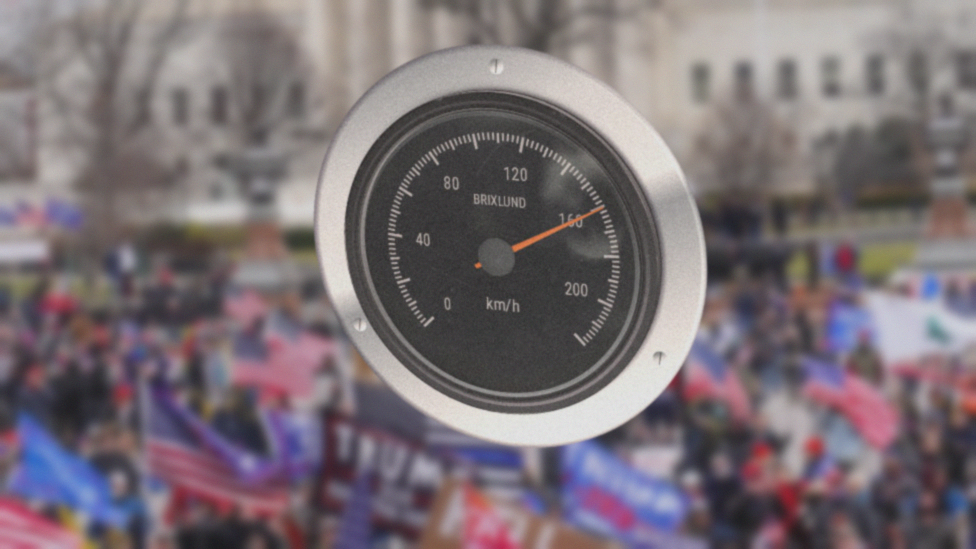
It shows 160 km/h
